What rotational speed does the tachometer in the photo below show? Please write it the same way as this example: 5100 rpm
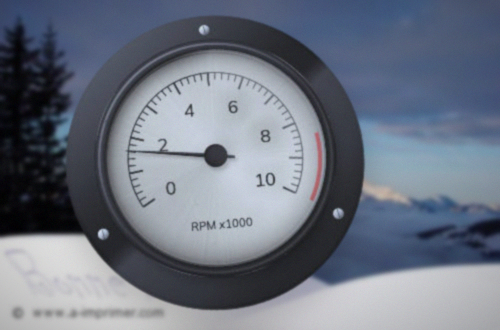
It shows 1600 rpm
